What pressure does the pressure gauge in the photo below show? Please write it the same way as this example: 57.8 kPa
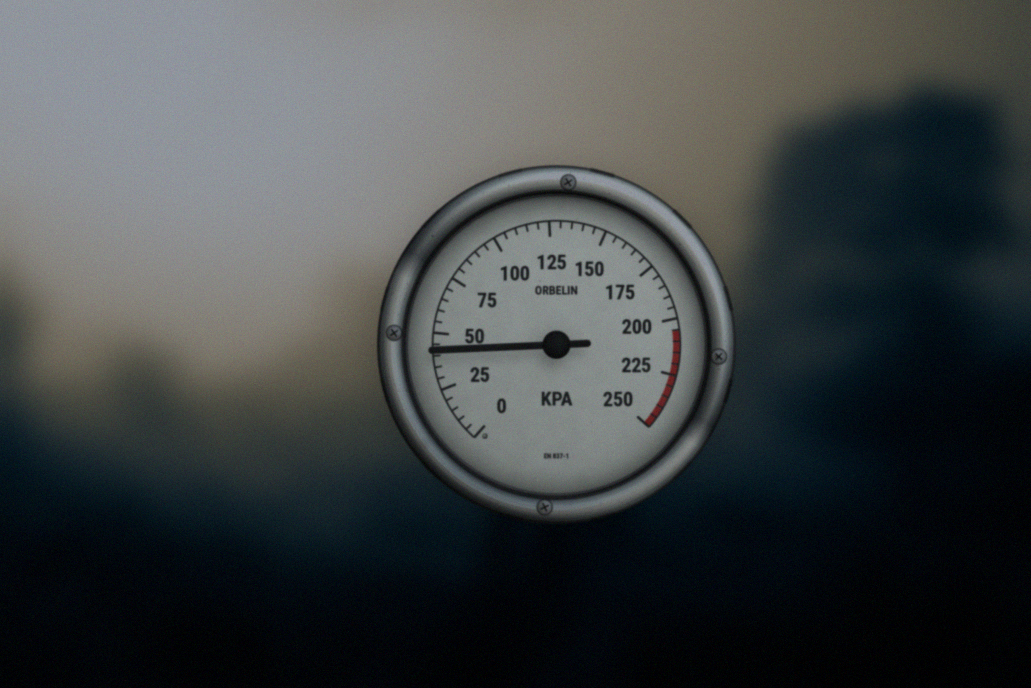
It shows 42.5 kPa
